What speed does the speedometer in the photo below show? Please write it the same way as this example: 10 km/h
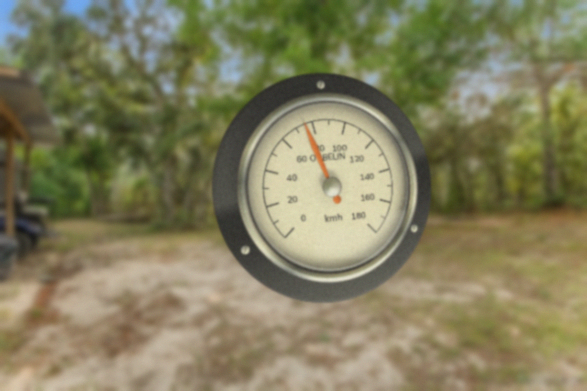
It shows 75 km/h
